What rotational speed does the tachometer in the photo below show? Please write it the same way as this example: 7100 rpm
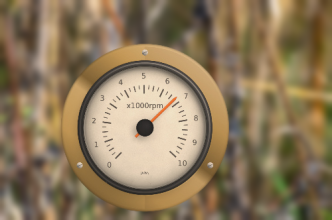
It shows 6750 rpm
